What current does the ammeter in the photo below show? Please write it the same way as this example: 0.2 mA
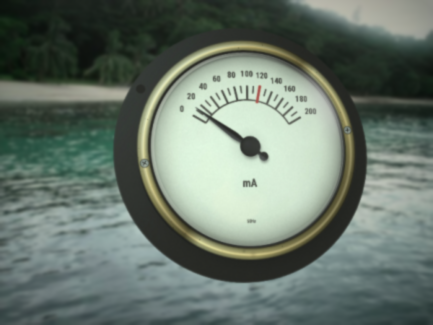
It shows 10 mA
